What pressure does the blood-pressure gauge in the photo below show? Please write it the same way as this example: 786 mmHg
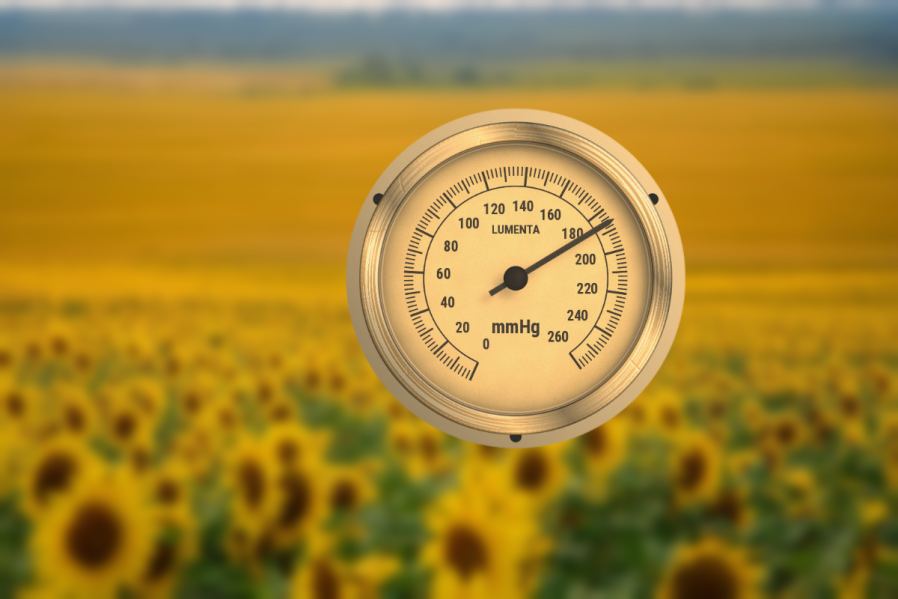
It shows 186 mmHg
